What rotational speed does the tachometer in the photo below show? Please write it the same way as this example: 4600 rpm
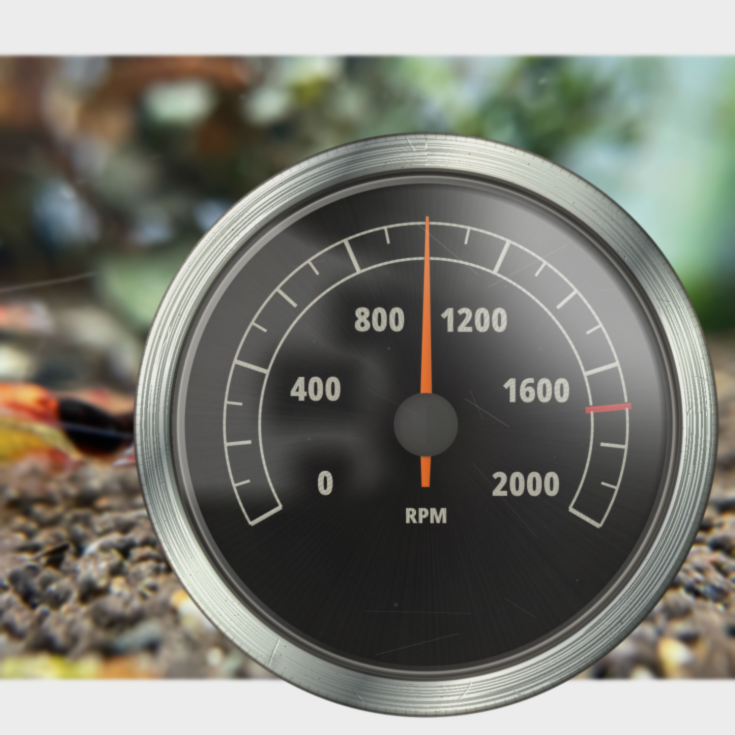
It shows 1000 rpm
